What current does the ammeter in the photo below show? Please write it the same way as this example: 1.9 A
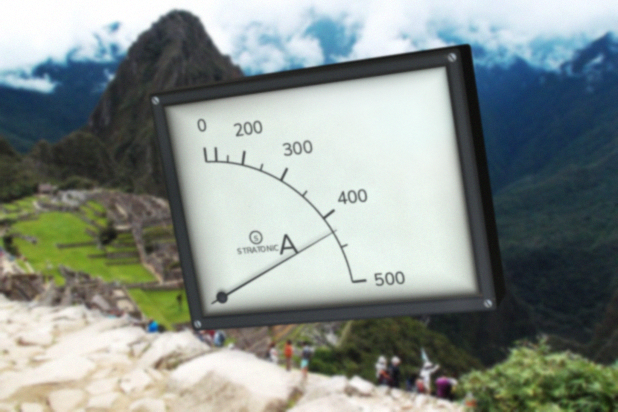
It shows 425 A
